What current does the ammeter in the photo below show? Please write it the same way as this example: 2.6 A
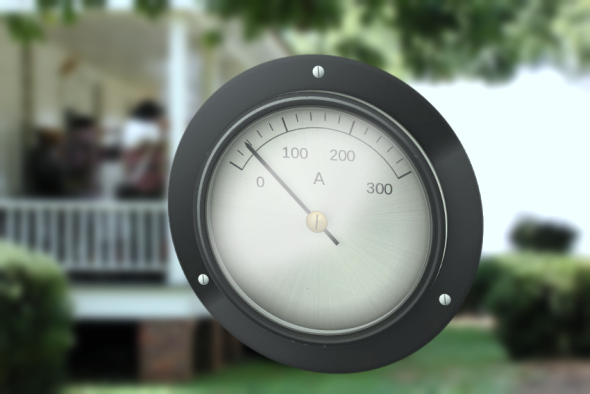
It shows 40 A
